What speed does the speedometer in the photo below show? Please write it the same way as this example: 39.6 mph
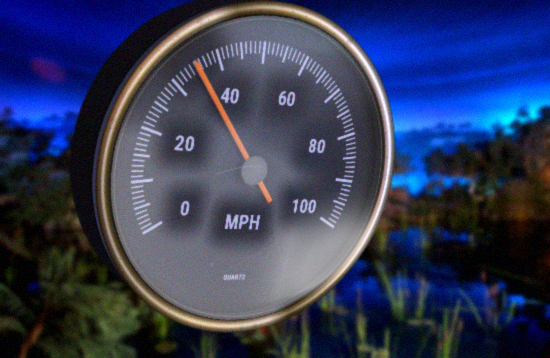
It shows 35 mph
